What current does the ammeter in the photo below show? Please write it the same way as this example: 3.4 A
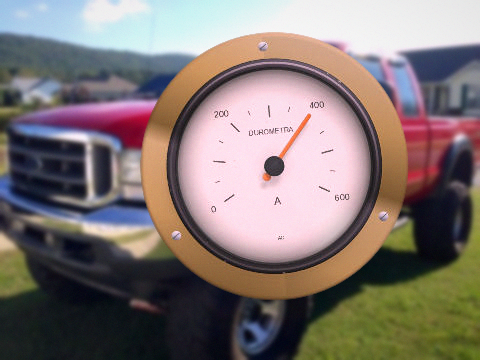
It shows 400 A
